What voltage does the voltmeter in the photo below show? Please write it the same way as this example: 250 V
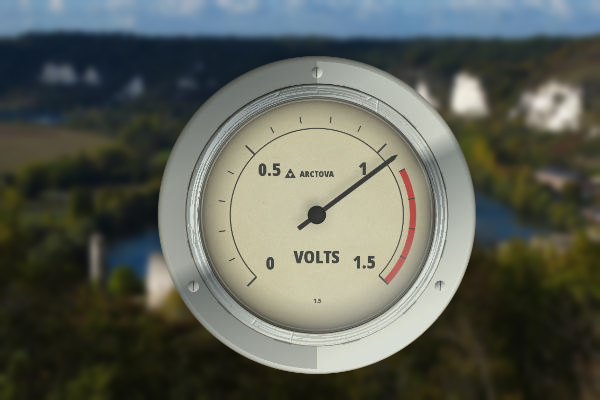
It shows 1.05 V
